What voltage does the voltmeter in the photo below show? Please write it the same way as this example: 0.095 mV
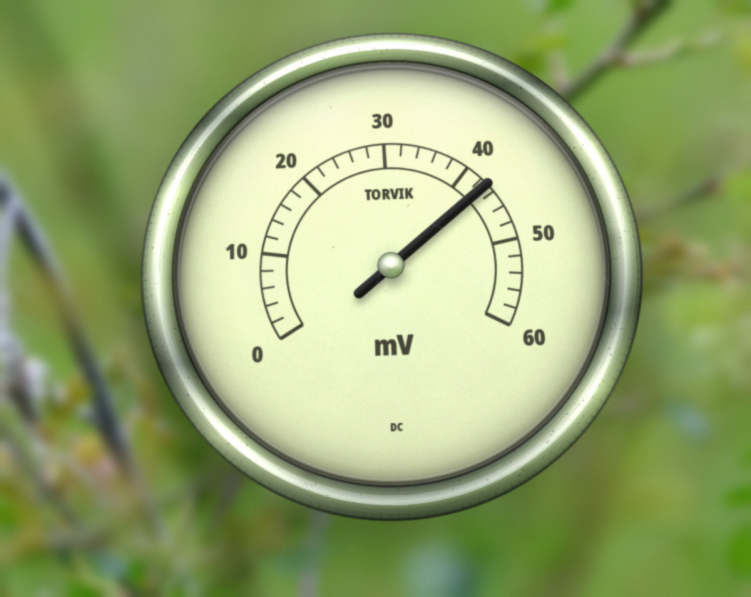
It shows 43 mV
